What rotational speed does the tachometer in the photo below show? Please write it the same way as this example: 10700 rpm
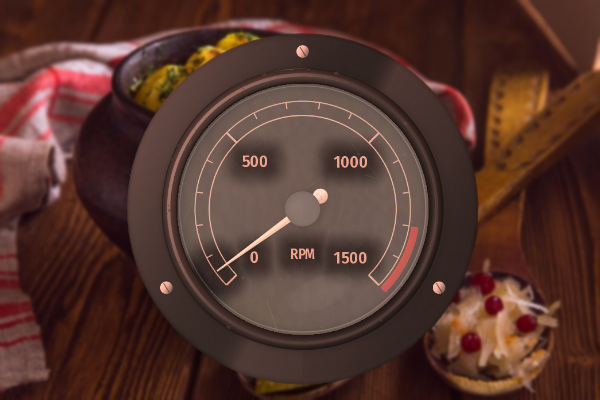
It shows 50 rpm
